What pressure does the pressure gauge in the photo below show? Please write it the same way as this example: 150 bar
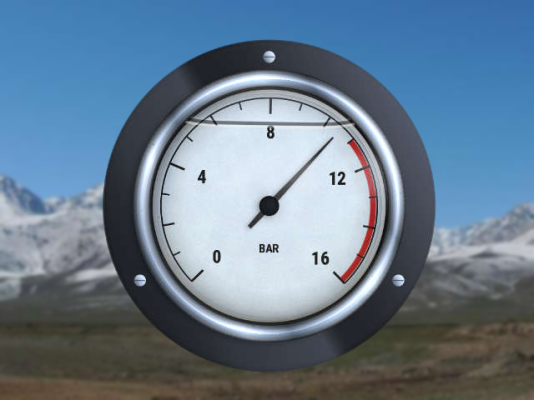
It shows 10.5 bar
